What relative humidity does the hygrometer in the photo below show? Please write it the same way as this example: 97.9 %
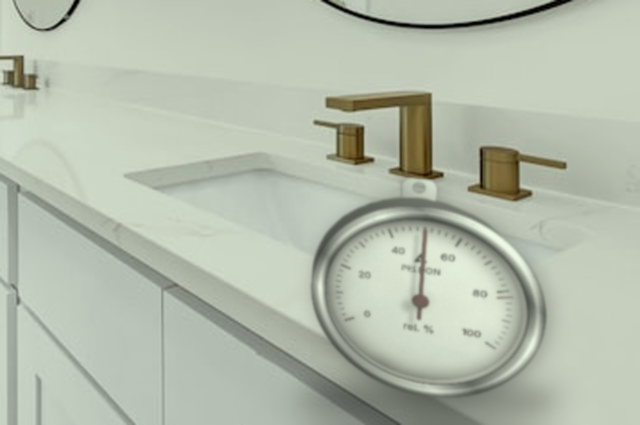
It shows 50 %
